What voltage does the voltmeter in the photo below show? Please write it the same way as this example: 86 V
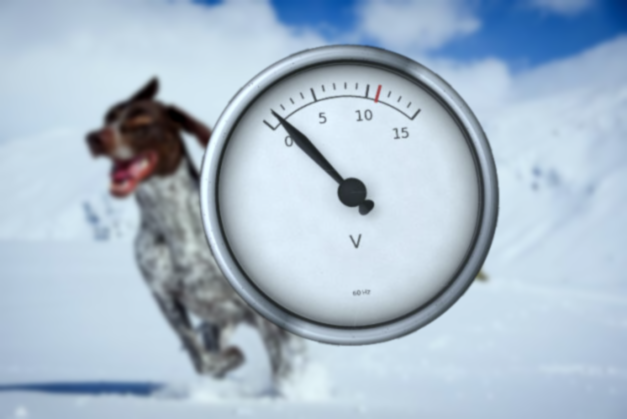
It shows 1 V
